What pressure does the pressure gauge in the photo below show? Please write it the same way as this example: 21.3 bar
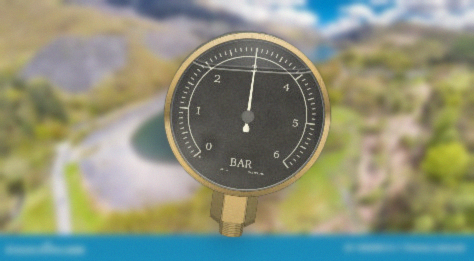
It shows 3 bar
